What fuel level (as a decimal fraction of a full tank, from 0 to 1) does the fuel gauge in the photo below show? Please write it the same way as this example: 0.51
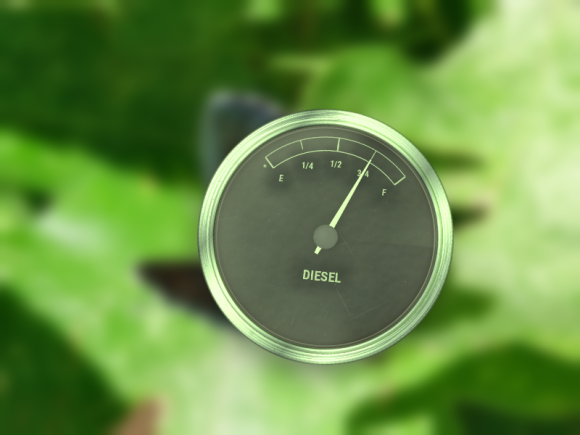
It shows 0.75
